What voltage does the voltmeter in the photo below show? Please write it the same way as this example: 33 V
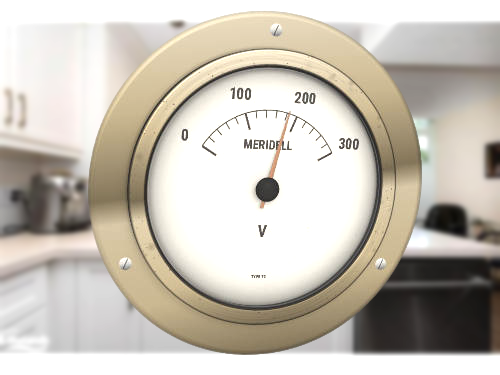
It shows 180 V
